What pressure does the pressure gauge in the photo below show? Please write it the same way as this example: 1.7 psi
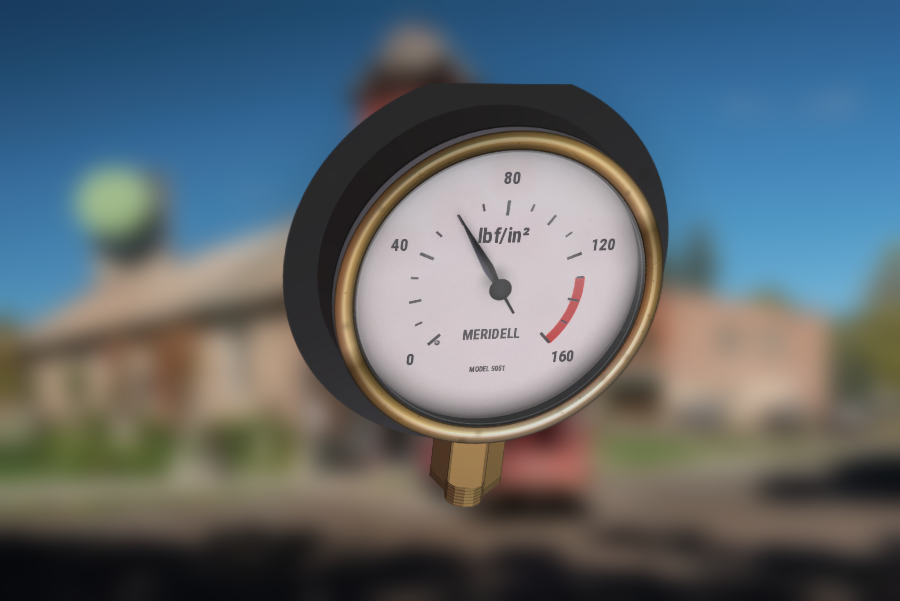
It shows 60 psi
